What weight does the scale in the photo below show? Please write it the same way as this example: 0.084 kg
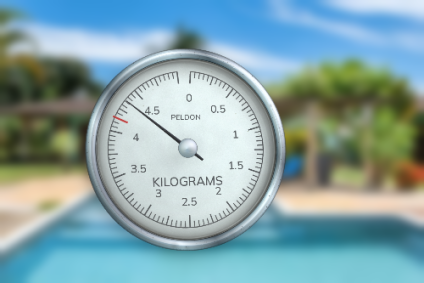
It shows 4.35 kg
